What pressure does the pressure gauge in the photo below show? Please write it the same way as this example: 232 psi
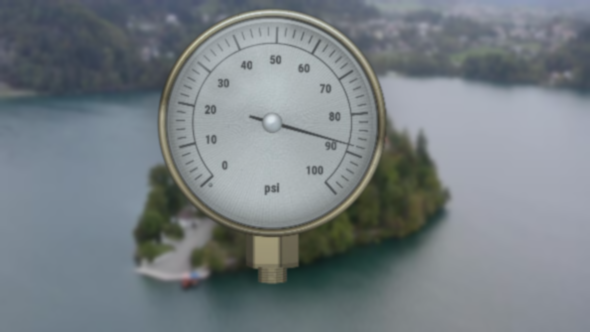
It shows 88 psi
